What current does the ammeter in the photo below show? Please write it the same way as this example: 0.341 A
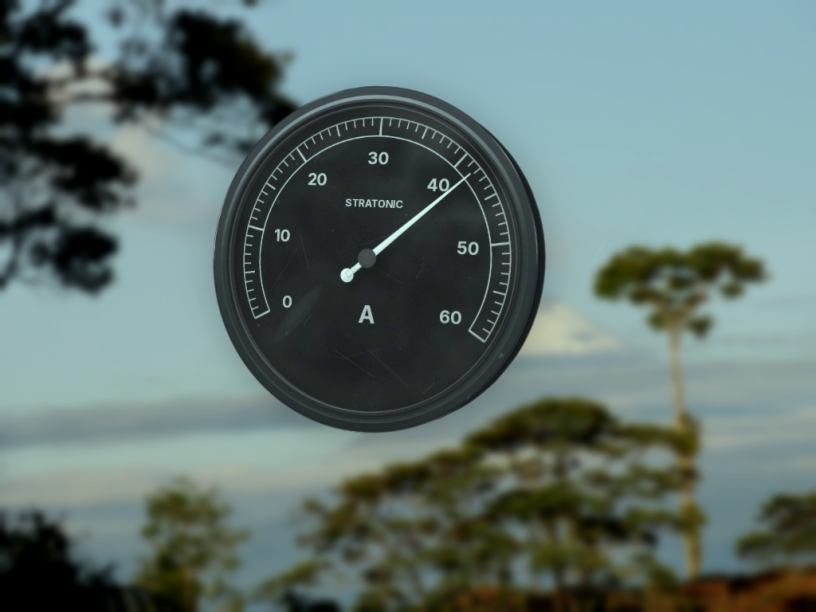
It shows 42 A
